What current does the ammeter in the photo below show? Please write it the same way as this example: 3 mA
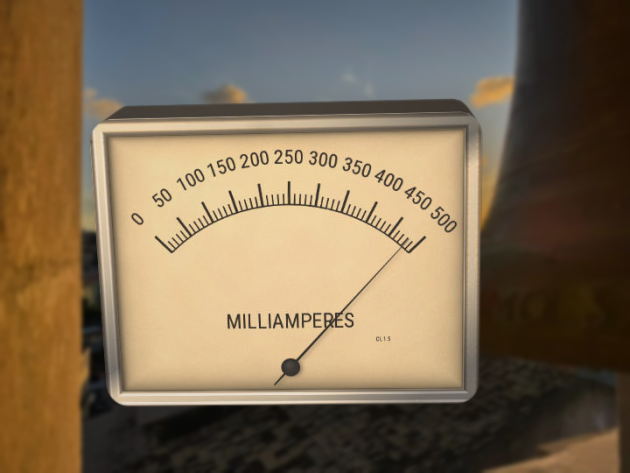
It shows 480 mA
